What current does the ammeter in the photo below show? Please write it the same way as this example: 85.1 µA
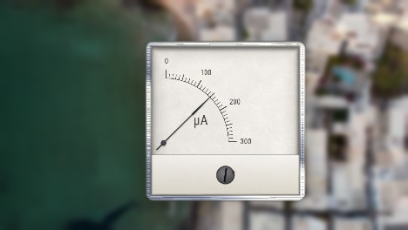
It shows 150 µA
